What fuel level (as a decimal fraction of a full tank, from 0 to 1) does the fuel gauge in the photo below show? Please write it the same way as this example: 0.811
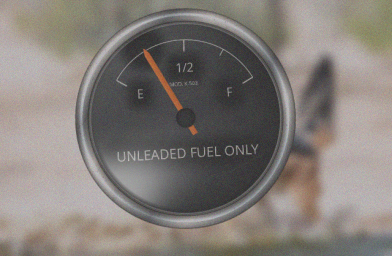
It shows 0.25
